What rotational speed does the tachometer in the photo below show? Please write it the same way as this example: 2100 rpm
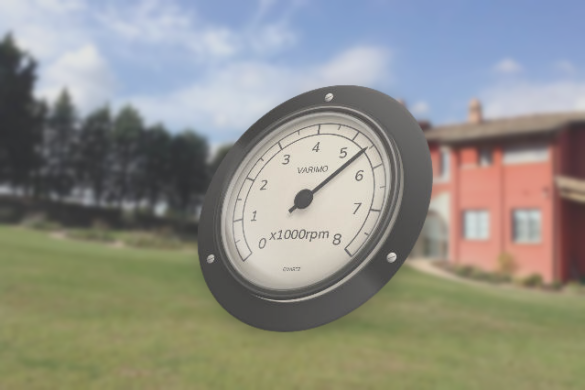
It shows 5500 rpm
